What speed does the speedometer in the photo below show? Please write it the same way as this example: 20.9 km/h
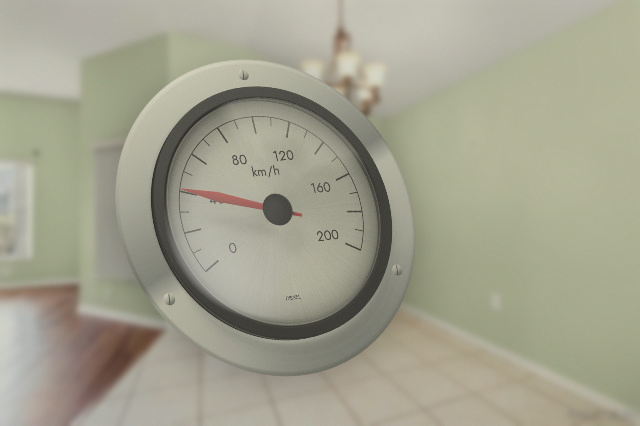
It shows 40 km/h
